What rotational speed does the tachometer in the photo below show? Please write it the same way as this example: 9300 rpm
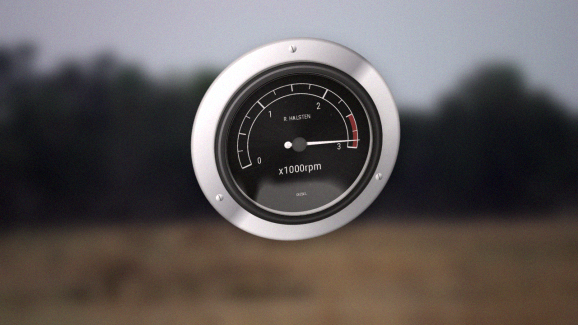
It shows 2875 rpm
